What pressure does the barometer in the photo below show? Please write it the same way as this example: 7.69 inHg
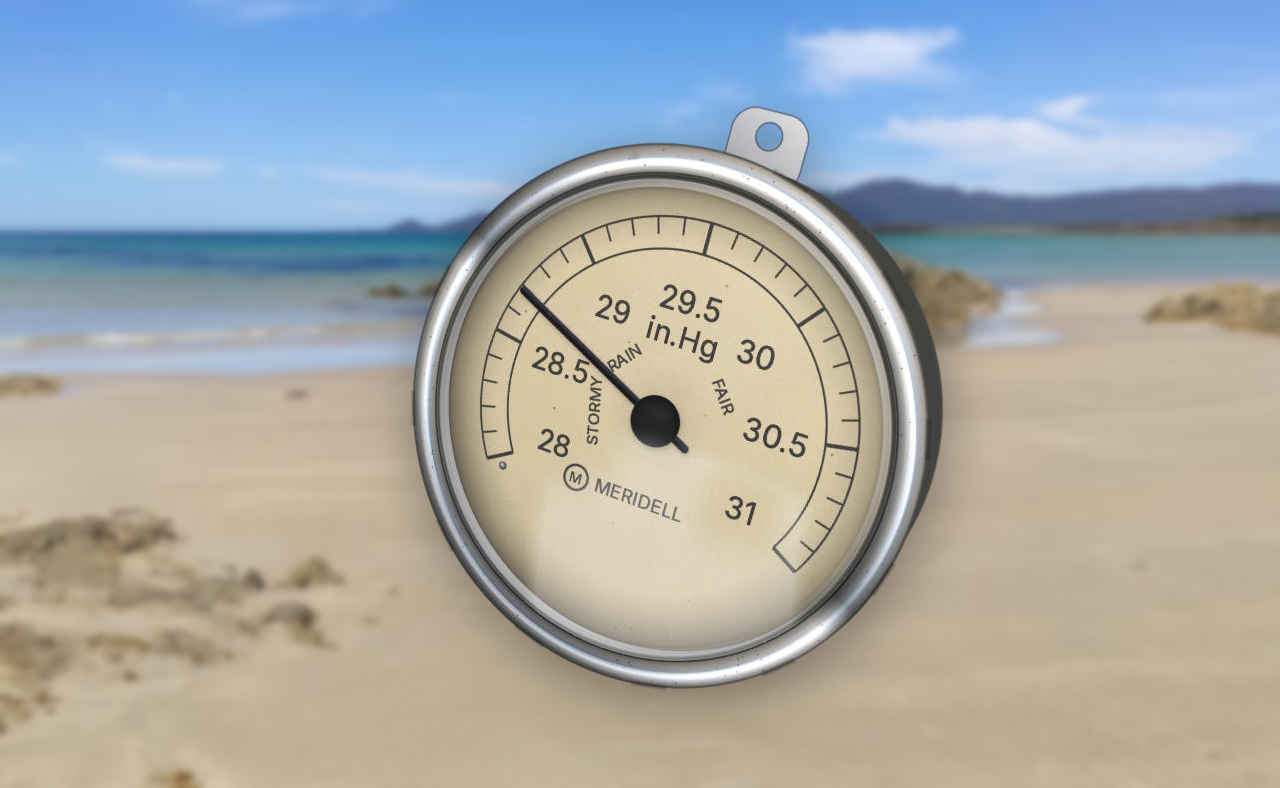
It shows 28.7 inHg
